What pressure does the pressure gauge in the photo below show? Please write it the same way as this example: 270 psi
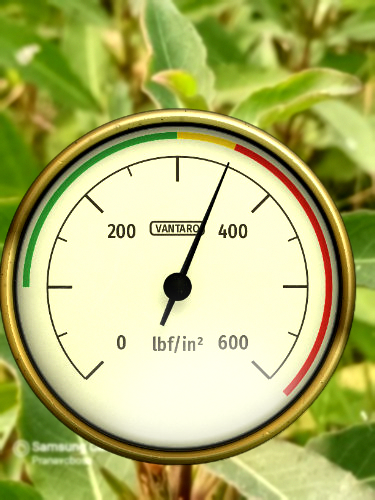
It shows 350 psi
